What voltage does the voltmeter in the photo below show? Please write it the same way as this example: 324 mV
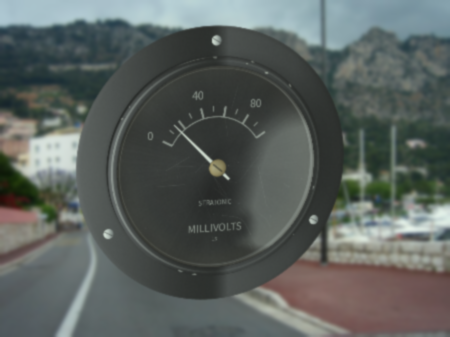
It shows 15 mV
